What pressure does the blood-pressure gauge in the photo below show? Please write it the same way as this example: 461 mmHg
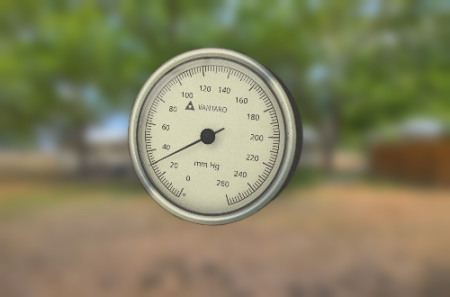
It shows 30 mmHg
